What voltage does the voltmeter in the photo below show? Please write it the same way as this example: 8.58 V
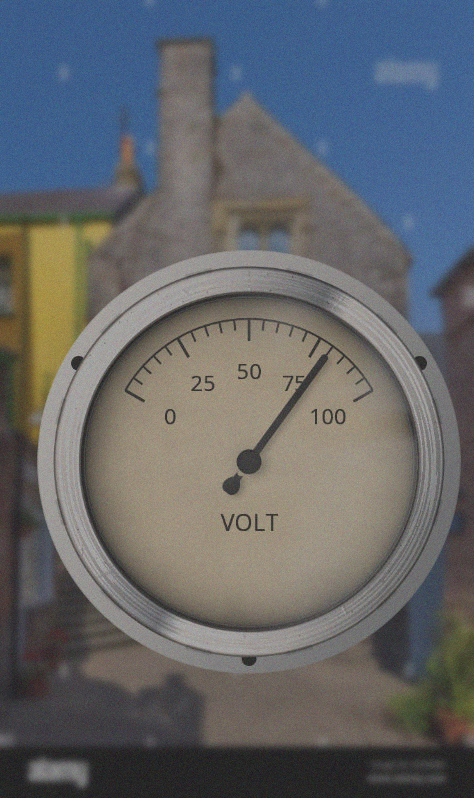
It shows 80 V
